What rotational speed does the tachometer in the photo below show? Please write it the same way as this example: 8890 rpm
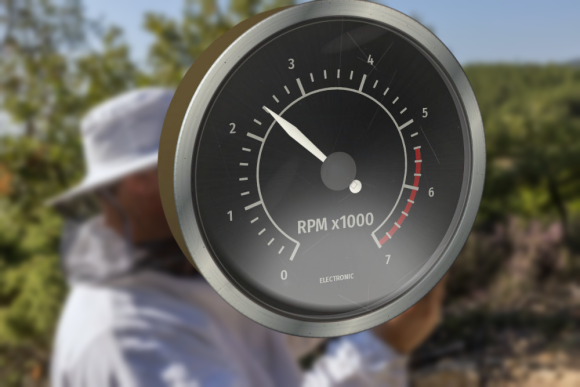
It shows 2400 rpm
